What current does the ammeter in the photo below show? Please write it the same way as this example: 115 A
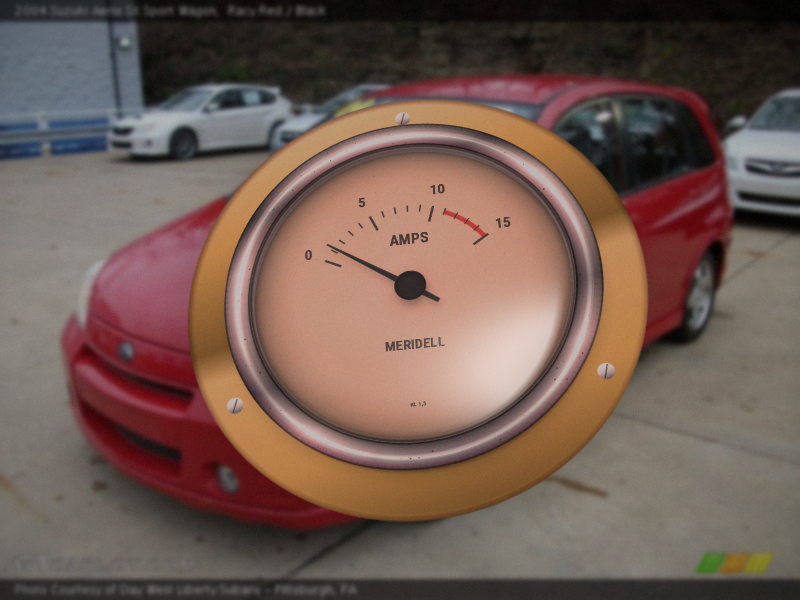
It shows 1 A
